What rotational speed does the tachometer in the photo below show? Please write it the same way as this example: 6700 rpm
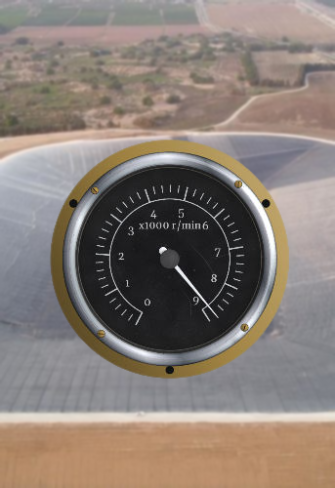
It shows 8800 rpm
